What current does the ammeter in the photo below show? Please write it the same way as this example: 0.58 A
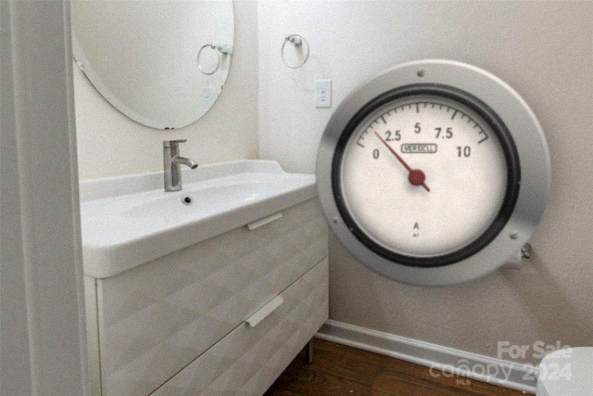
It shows 1.5 A
